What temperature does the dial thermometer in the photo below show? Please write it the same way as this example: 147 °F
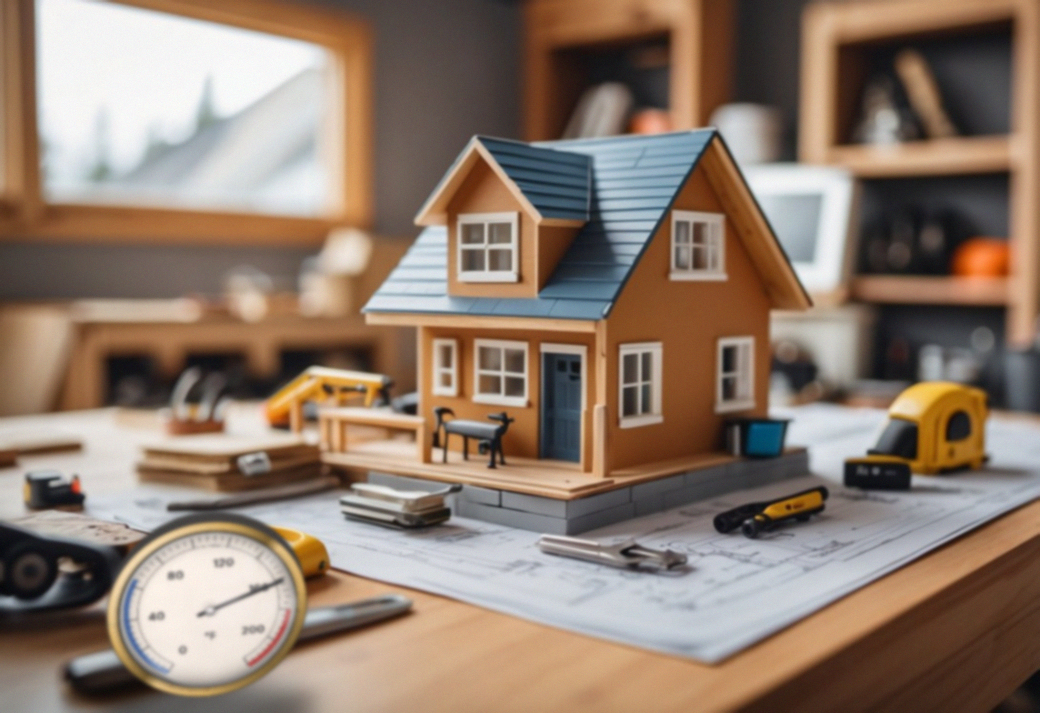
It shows 160 °F
